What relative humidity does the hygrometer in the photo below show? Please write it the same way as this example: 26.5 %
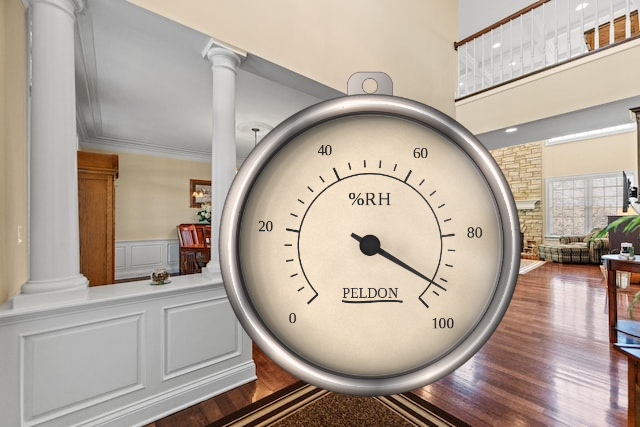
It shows 94 %
